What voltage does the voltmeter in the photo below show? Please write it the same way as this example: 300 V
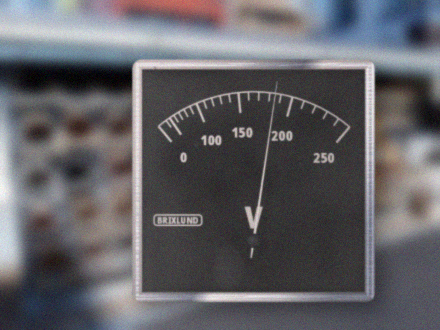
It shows 185 V
